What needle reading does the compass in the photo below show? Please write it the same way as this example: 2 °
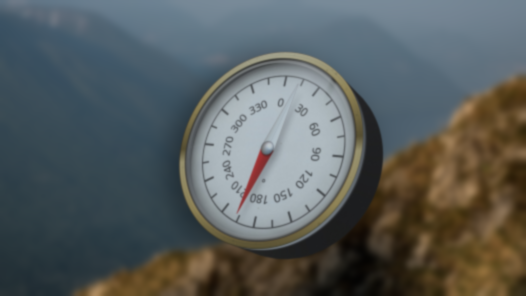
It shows 195 °
